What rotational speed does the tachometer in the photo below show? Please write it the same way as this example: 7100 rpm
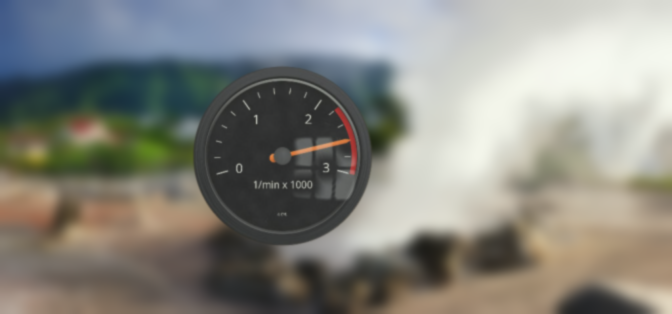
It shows 2600 rpm
